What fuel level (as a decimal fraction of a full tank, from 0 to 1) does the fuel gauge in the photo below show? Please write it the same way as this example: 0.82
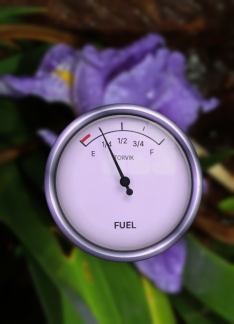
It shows 0.25
